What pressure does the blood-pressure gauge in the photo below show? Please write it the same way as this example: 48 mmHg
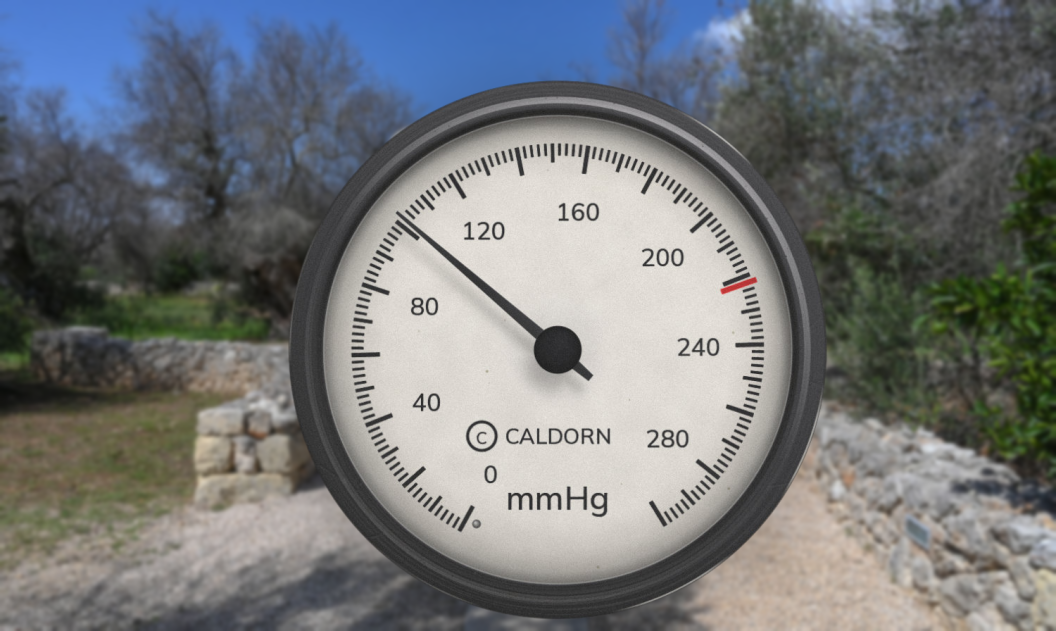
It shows 102 mmHg
